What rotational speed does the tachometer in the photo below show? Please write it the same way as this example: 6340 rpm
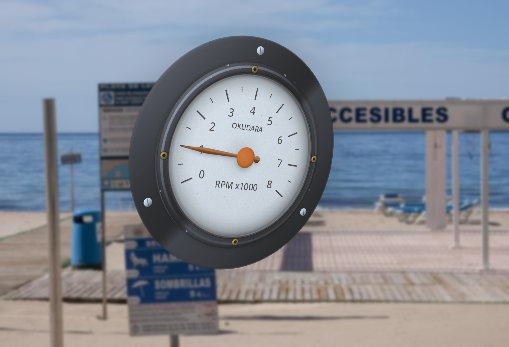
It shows 1000 rpm
